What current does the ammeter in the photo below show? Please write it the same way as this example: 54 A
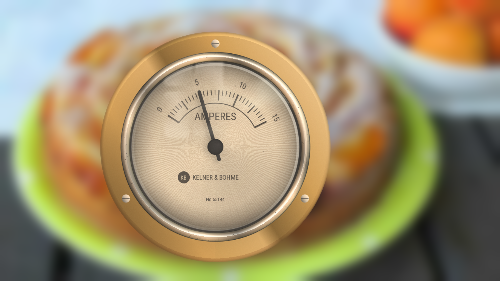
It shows 5 A
